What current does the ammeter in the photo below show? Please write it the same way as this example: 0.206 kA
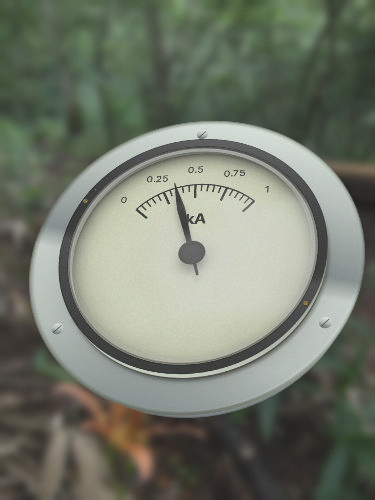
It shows 0.35 kA
